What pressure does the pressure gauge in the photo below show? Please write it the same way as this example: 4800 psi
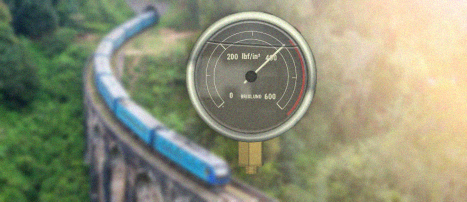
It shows 400 psi
